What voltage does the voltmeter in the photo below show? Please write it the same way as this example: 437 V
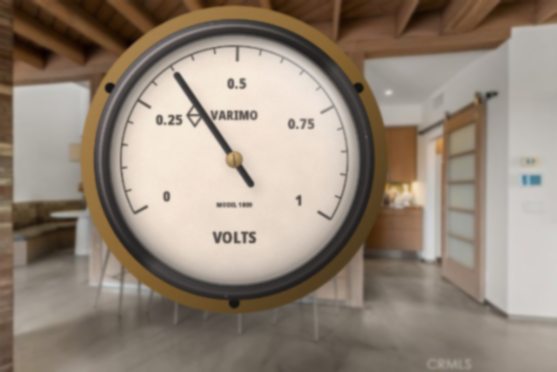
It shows 0.35 V
